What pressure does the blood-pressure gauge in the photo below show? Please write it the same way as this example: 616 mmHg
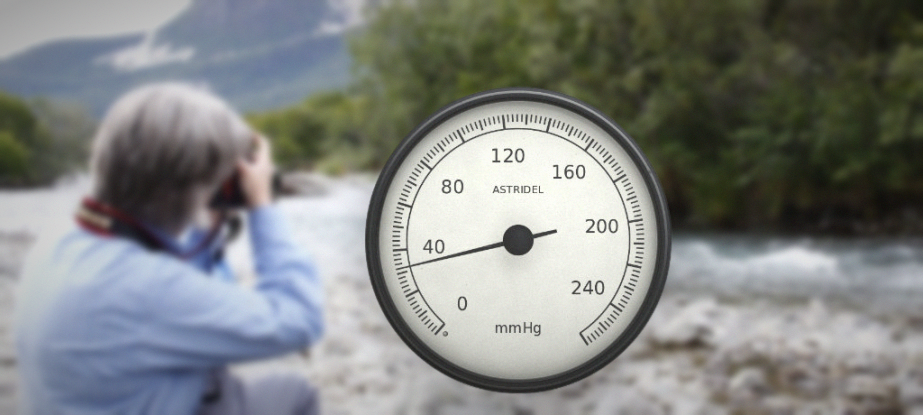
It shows 32 mmHg
